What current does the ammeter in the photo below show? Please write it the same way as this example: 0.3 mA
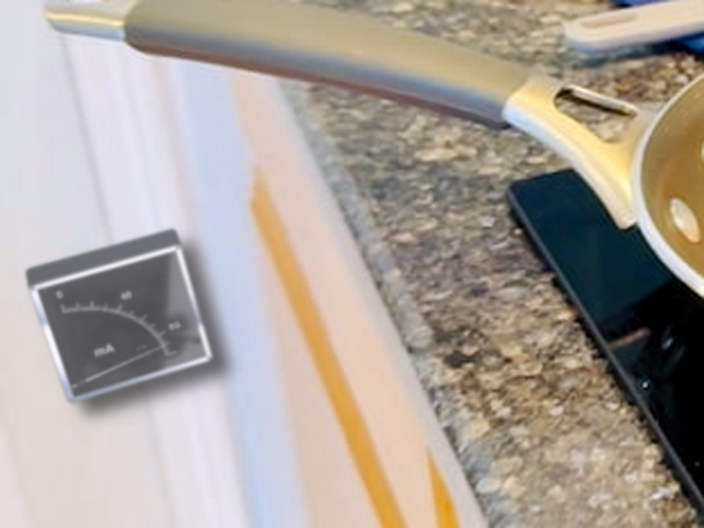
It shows 90 mA
